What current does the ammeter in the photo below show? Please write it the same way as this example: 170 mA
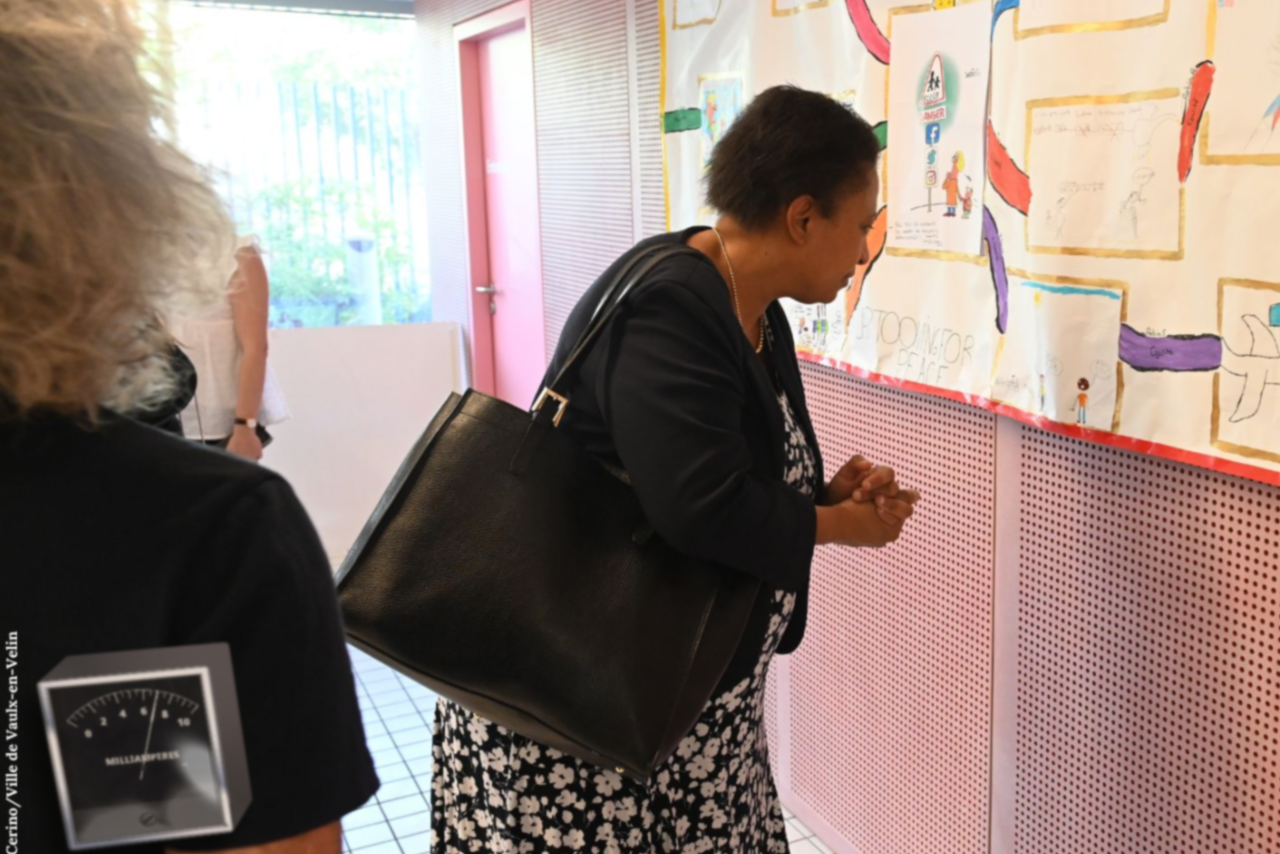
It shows 7 mA
